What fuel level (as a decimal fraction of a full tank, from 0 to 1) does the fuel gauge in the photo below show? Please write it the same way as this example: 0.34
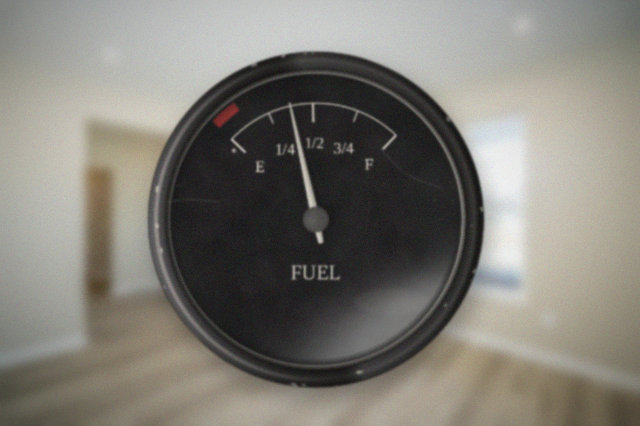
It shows 0.375
